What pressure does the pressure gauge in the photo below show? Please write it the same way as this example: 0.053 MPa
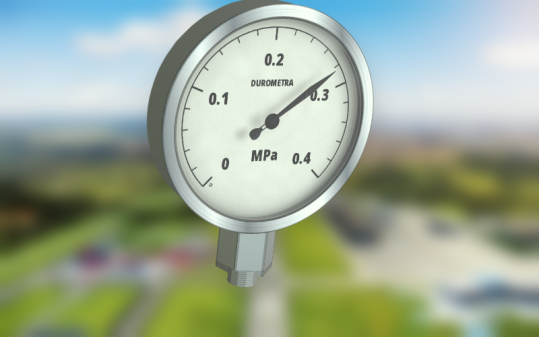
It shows 0.28 MPa
